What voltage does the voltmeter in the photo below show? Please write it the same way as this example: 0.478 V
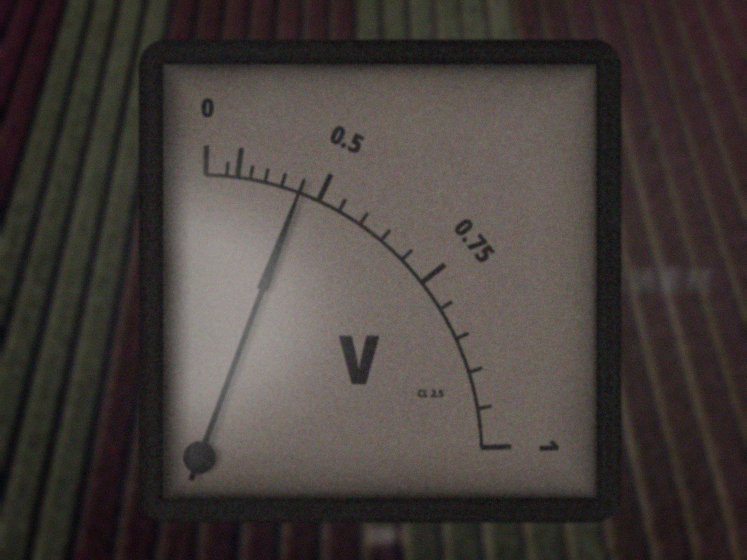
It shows 0.45 V
